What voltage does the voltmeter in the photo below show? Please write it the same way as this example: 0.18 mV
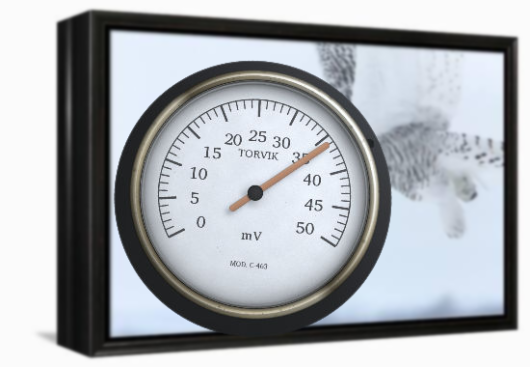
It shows 36 mV
